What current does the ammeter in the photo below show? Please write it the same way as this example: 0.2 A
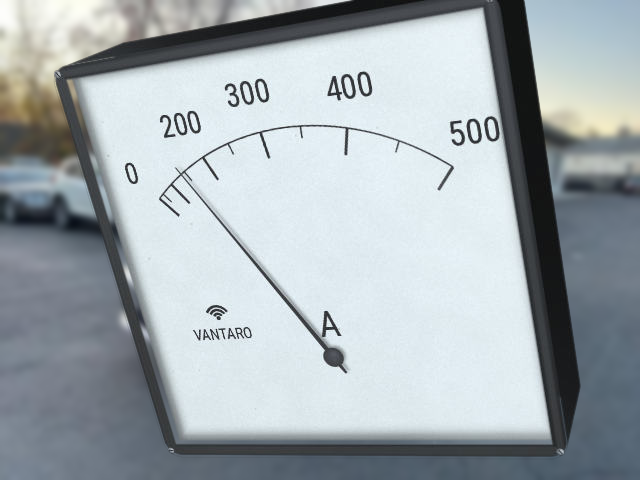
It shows 150 A
